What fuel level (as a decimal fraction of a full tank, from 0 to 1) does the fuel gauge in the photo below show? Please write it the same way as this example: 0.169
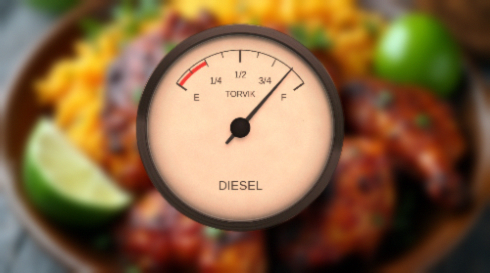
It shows 0.875
